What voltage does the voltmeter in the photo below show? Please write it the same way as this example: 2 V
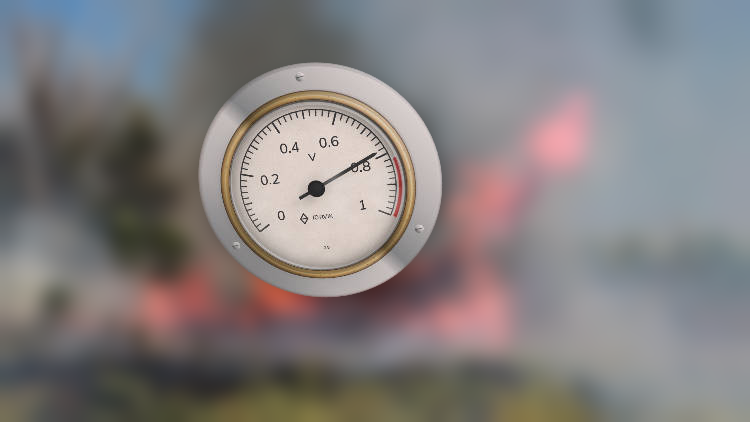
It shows 0.78 V
